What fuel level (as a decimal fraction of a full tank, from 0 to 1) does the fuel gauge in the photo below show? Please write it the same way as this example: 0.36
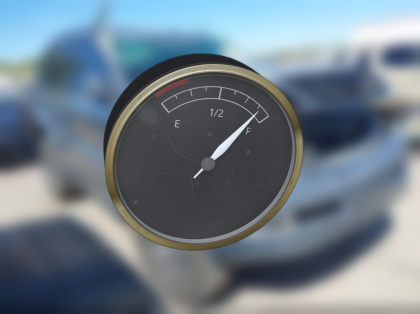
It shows 0.875
